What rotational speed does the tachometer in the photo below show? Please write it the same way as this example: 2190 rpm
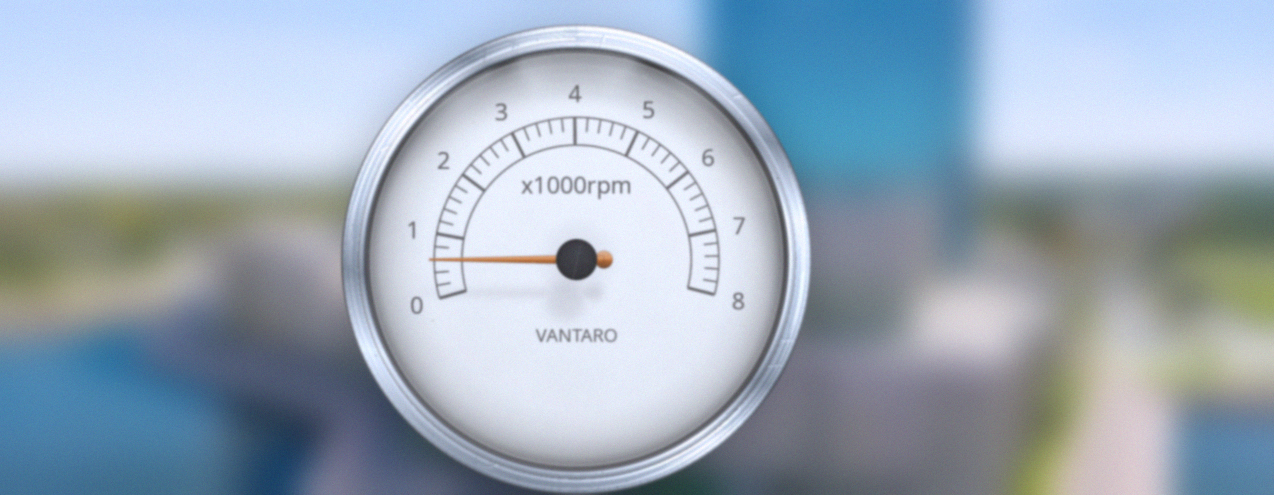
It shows 600 rpm
